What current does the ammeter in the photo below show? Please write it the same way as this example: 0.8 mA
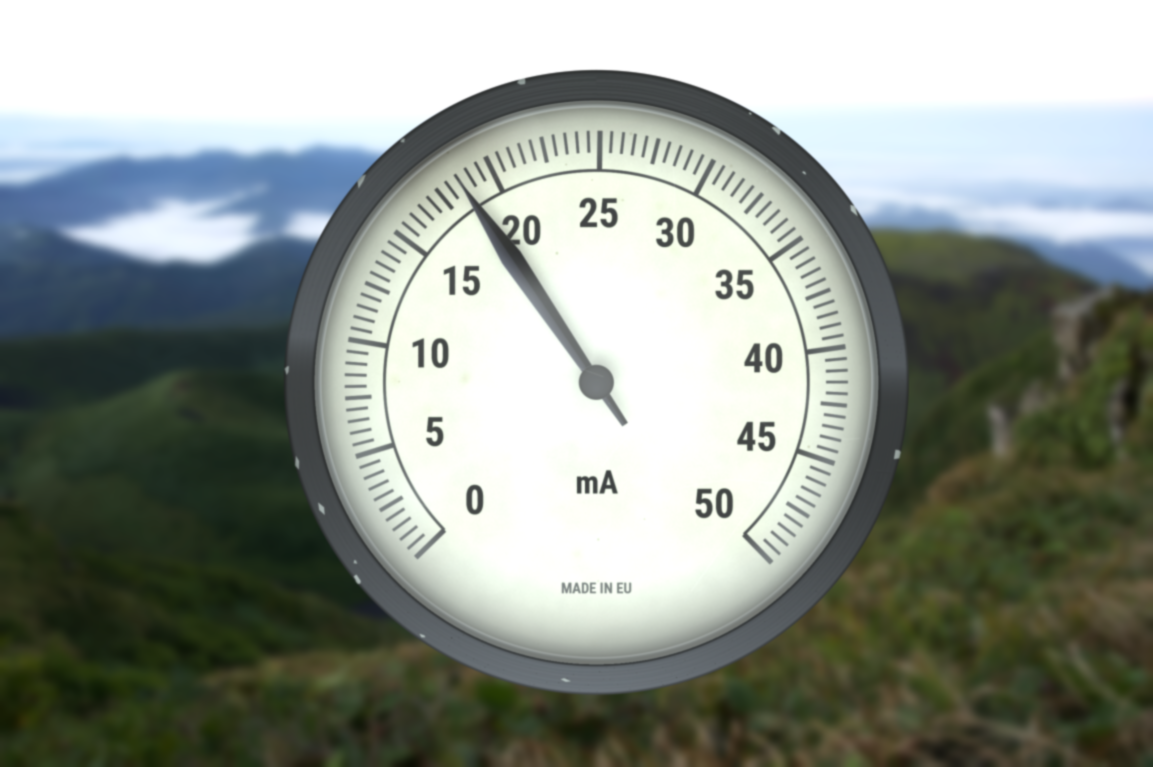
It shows 18.5 mA
